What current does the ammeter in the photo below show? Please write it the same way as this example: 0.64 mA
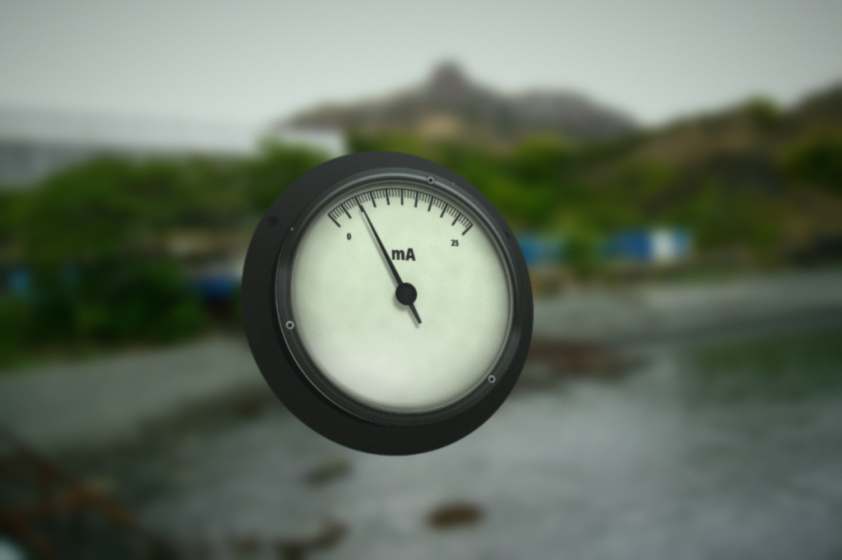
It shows 5 mA
